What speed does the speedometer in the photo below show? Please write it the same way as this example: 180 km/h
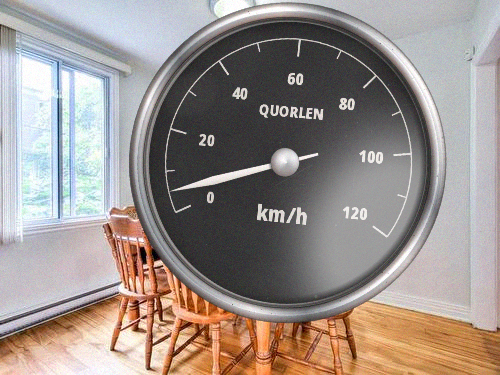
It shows 5 km/h
